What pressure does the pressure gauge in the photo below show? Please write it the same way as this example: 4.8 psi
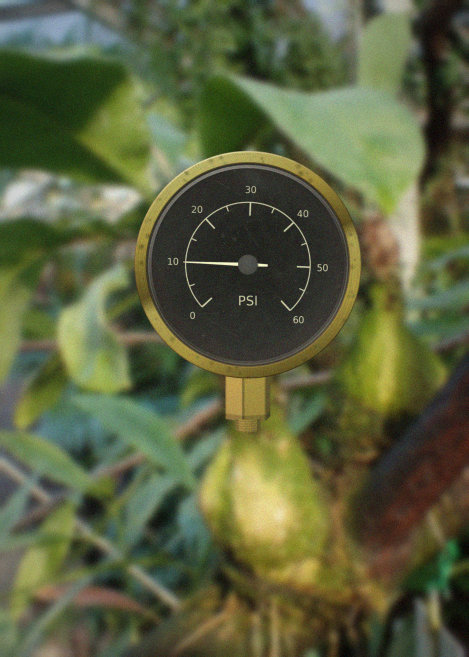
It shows 10 psi
